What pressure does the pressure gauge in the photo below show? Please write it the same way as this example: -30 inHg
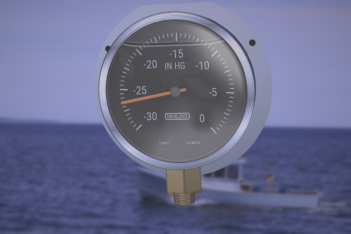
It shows -26.5 inHg
